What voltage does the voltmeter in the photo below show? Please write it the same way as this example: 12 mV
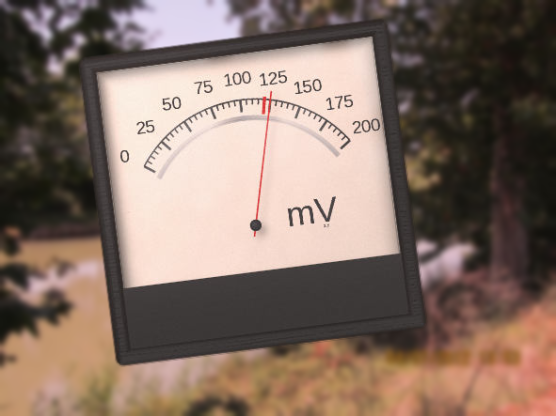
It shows 125 mV
